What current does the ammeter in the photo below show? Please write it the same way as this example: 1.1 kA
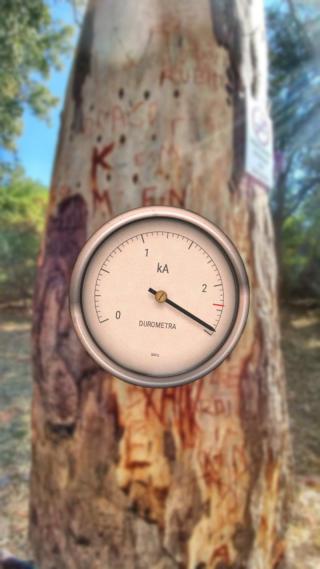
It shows 2.45 kA
